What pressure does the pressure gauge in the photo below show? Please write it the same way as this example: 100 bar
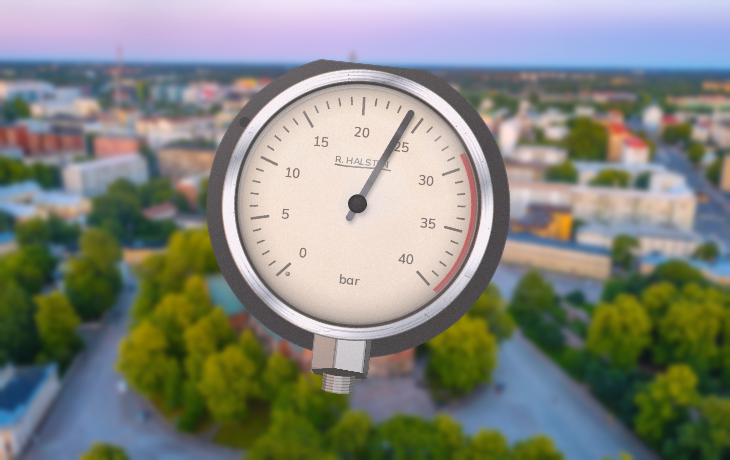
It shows 24 bar
